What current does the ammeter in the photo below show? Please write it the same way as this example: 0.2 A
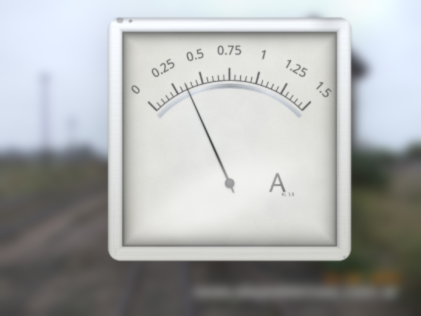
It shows 0.35 A
